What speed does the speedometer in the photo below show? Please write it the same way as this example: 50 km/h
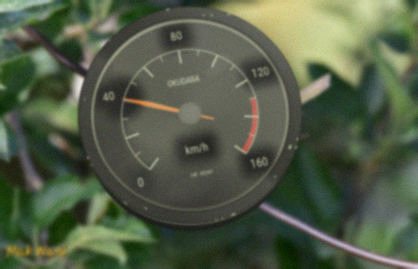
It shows 40 km/h
